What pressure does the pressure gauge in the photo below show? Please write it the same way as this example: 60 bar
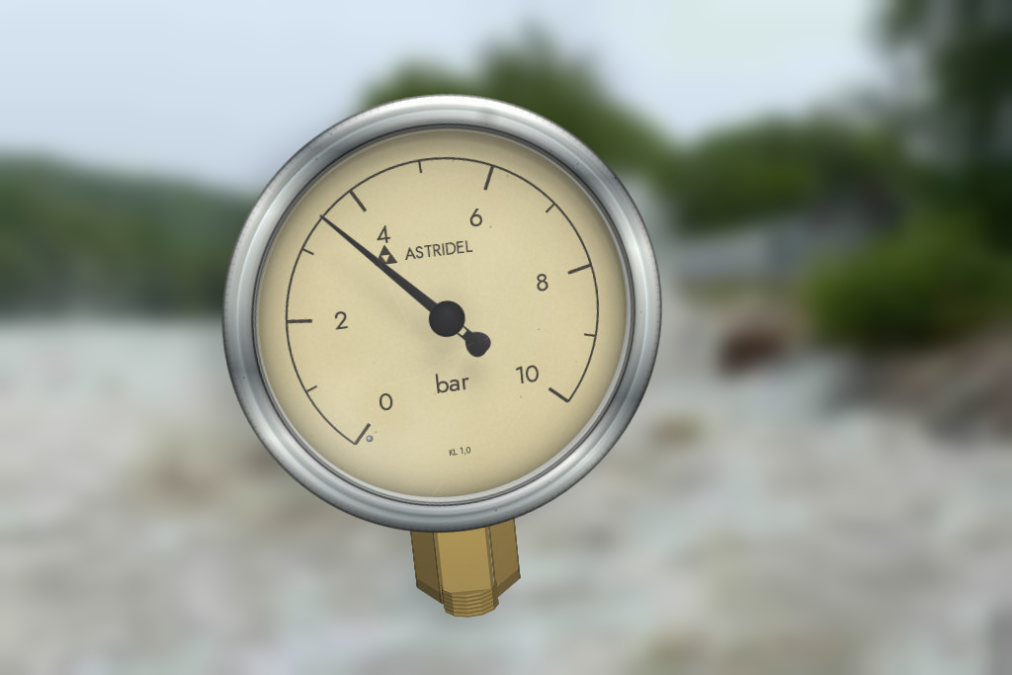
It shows 3.5 bar
